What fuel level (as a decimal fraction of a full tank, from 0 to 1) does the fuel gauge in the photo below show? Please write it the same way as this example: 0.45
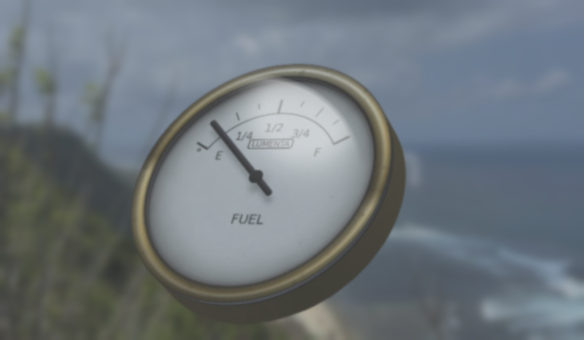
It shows 0.125
